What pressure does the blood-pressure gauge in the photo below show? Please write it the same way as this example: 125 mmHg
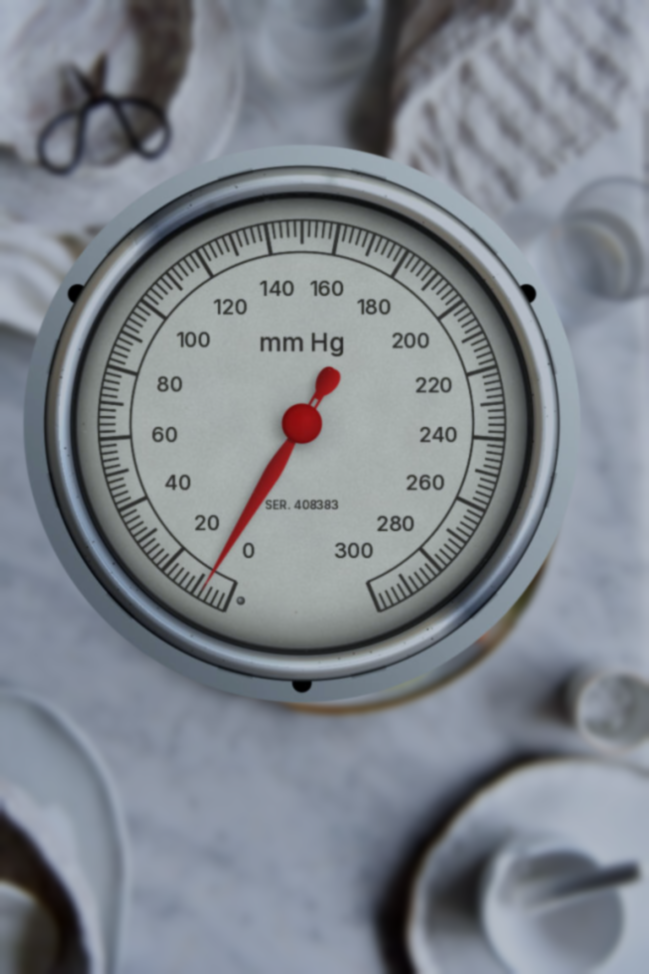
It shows 8 mmHg
